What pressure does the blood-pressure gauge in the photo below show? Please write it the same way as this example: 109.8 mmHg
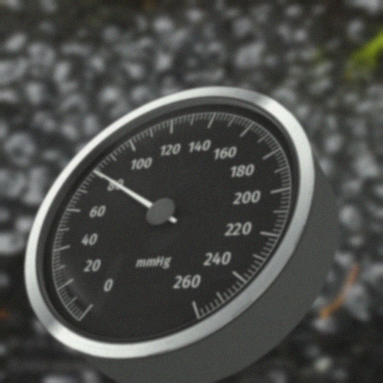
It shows 80 mmHg
